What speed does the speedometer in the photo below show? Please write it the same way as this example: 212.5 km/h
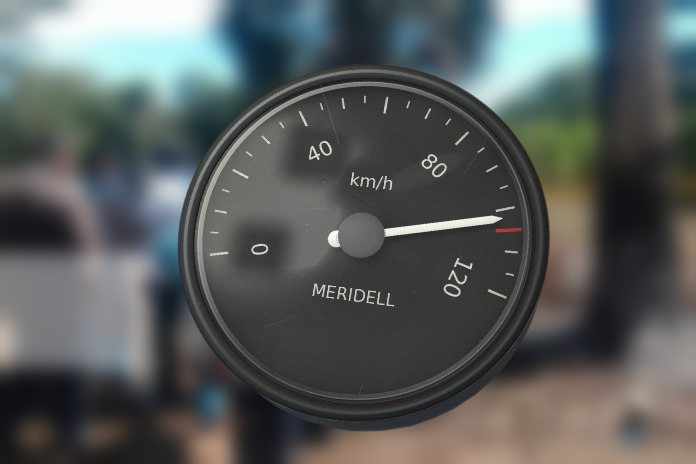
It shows 102.5 km/h
